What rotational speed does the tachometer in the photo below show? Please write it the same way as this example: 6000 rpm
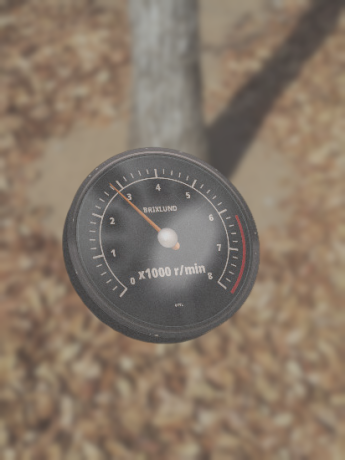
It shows 2800 rpm
